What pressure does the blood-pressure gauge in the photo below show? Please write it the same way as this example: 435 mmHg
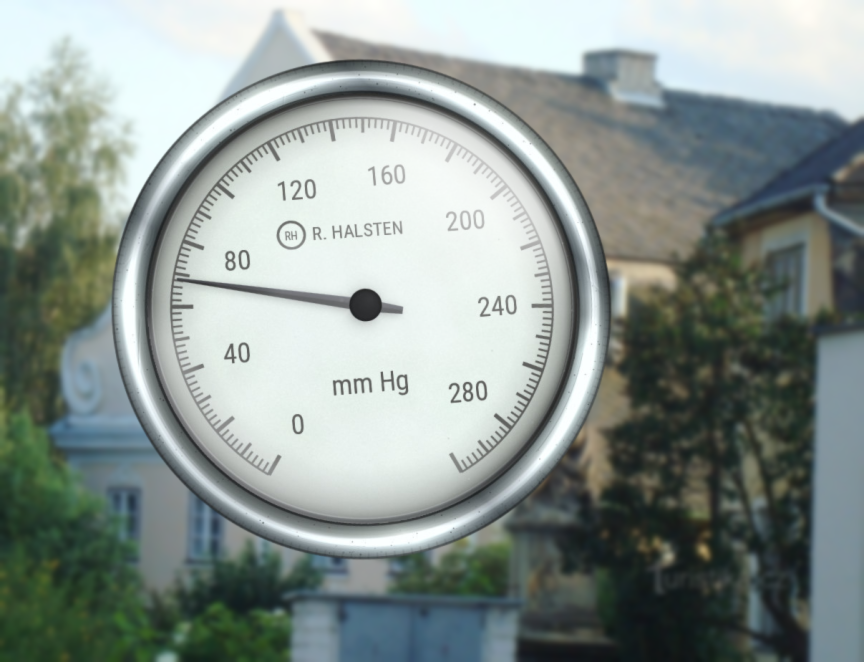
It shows 68 mmHg
